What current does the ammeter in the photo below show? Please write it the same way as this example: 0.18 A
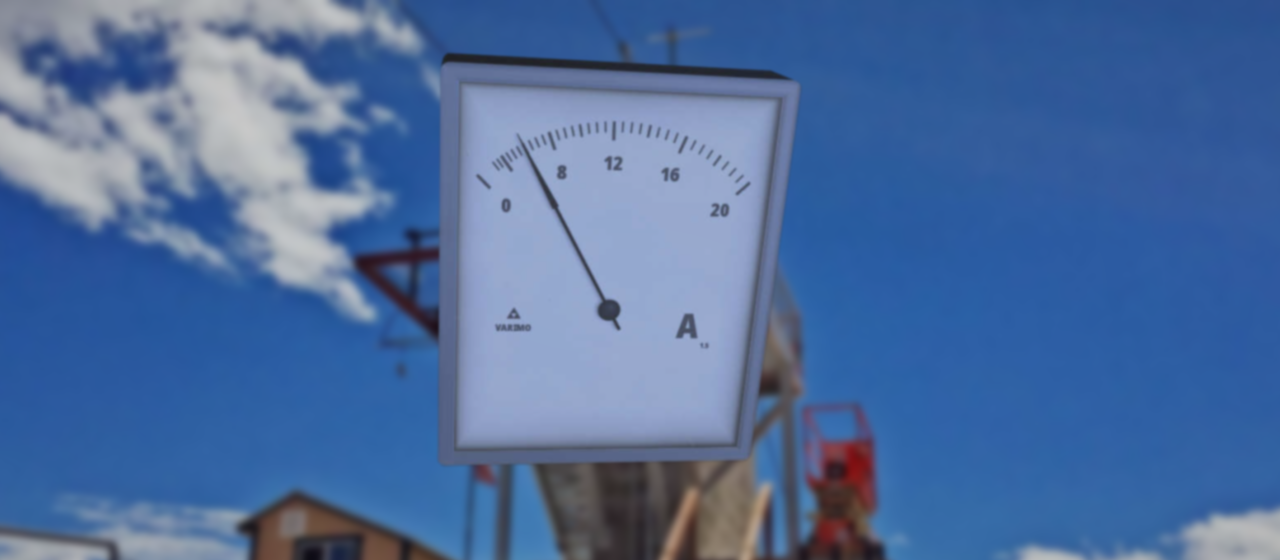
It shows 6 A
